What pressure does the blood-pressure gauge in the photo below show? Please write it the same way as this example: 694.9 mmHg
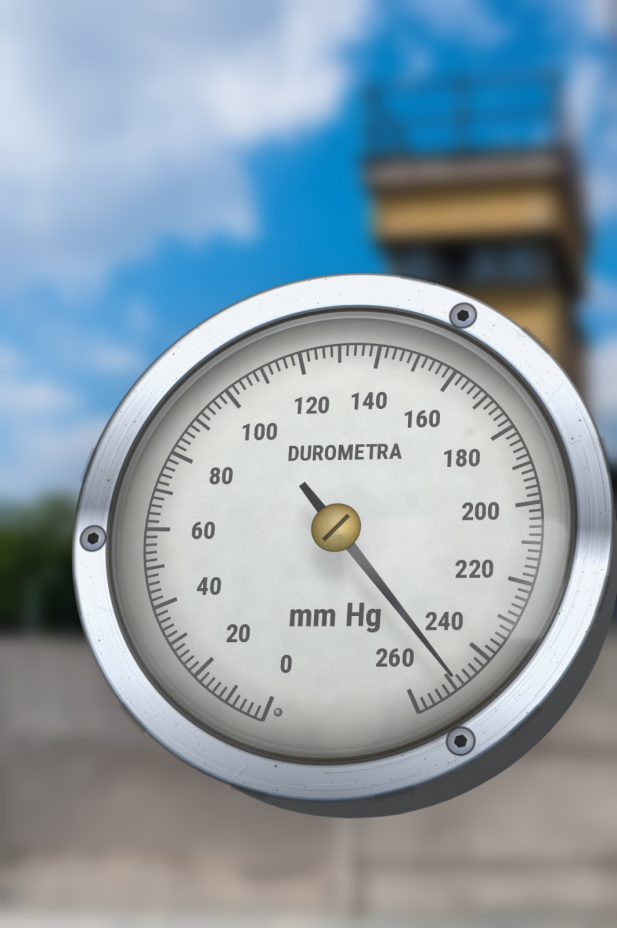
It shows 249 mmHg
